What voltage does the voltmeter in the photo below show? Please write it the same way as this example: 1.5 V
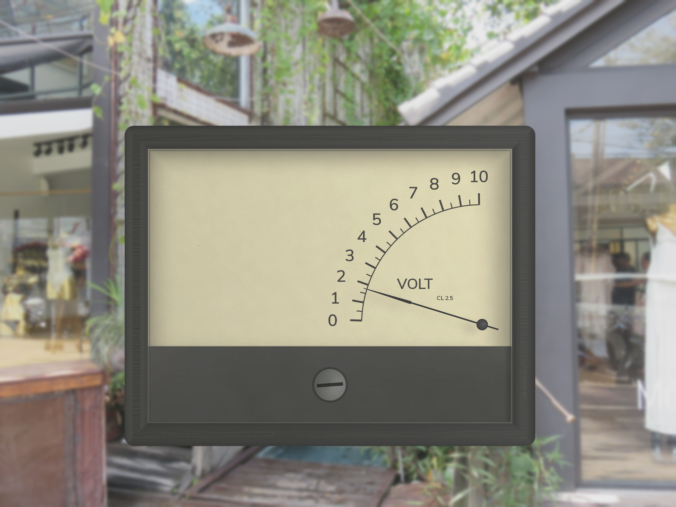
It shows 1.75 V
